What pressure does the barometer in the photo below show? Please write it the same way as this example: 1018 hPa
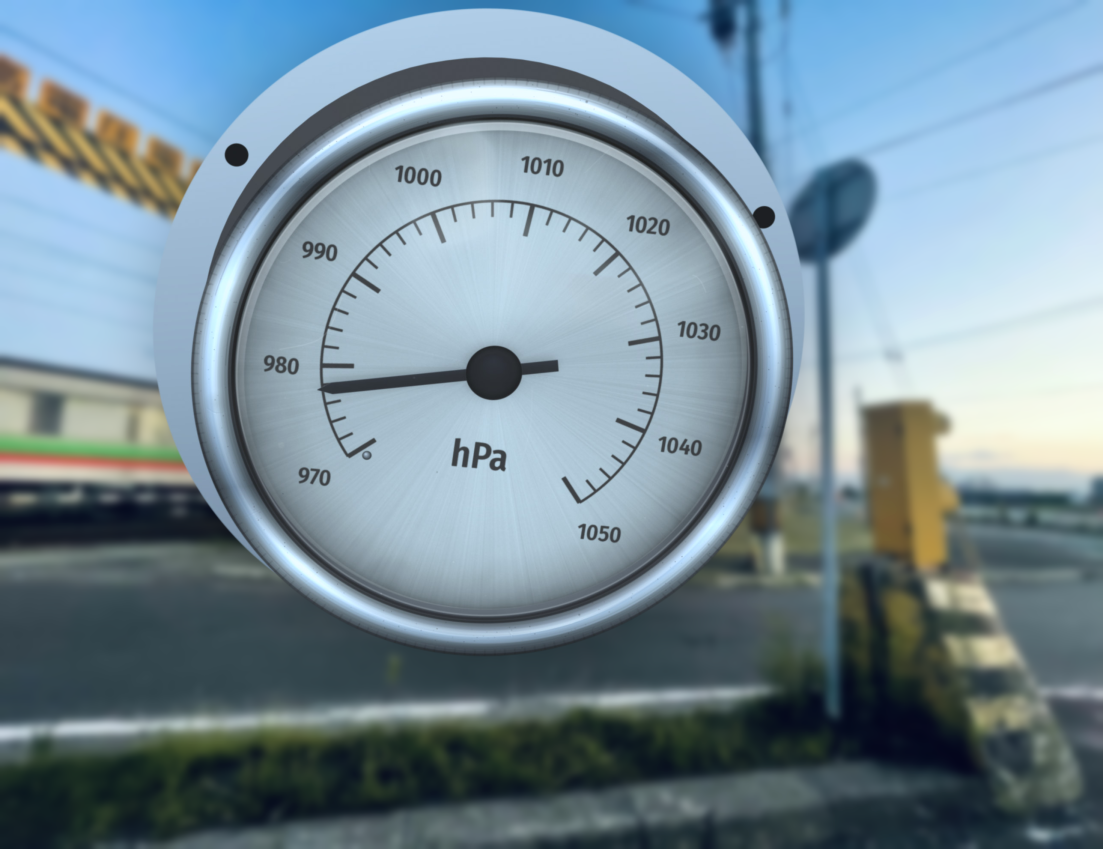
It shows 978 hPa
